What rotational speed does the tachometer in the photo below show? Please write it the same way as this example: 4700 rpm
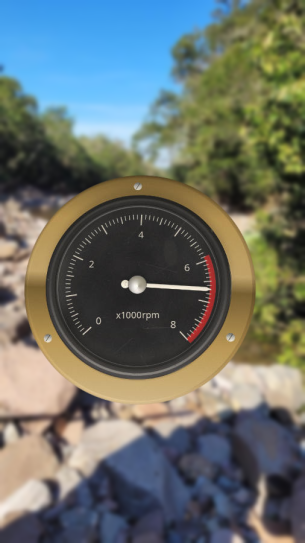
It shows 6700 rpm
